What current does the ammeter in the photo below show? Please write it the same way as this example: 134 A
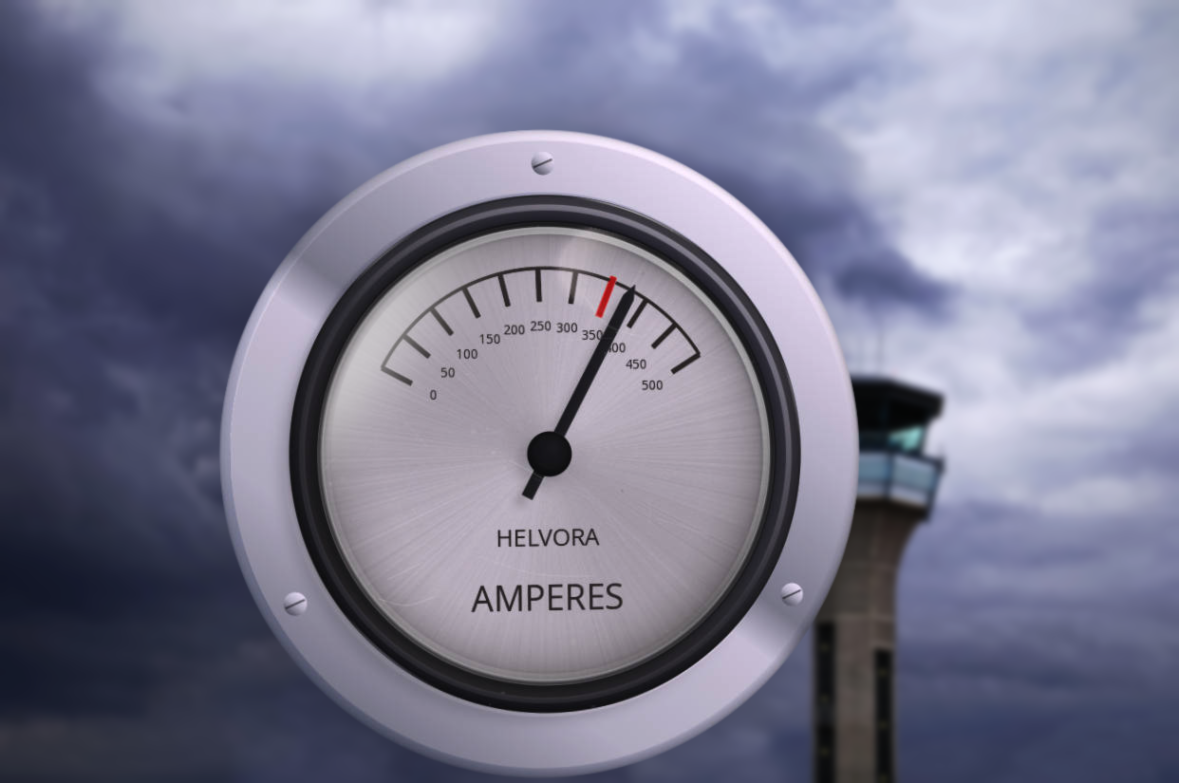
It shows 375 A
